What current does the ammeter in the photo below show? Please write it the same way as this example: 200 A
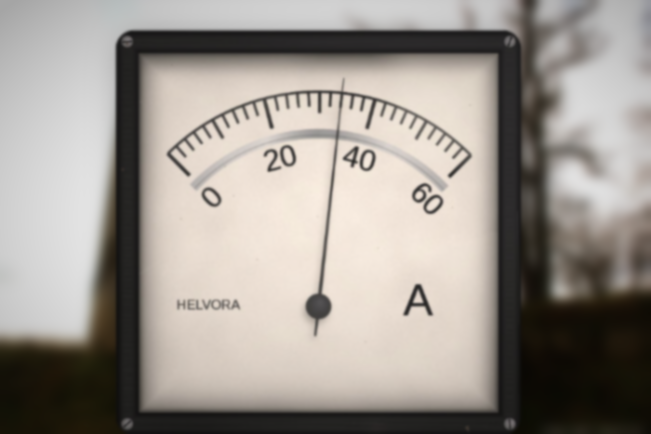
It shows 34 A
